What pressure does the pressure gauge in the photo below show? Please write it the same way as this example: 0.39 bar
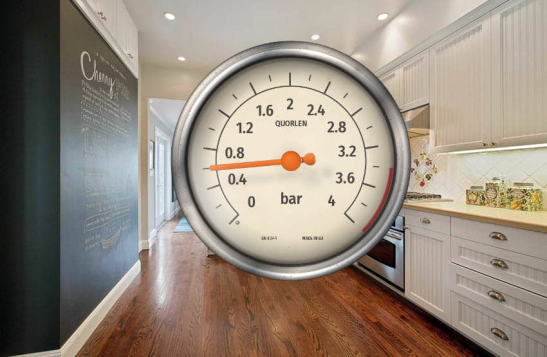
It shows 0.6 bar
